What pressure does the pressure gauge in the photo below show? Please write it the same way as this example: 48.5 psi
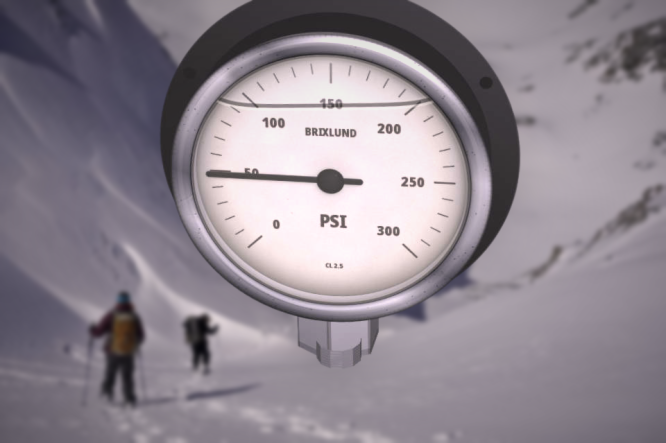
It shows 50 psi
